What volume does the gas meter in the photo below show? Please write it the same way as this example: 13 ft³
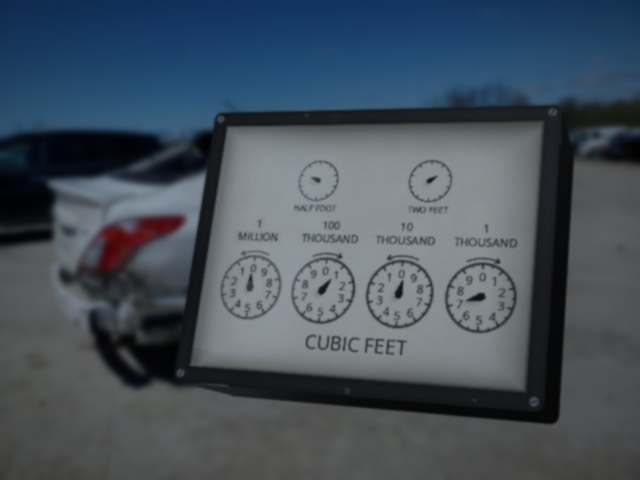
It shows 9700 ft³
